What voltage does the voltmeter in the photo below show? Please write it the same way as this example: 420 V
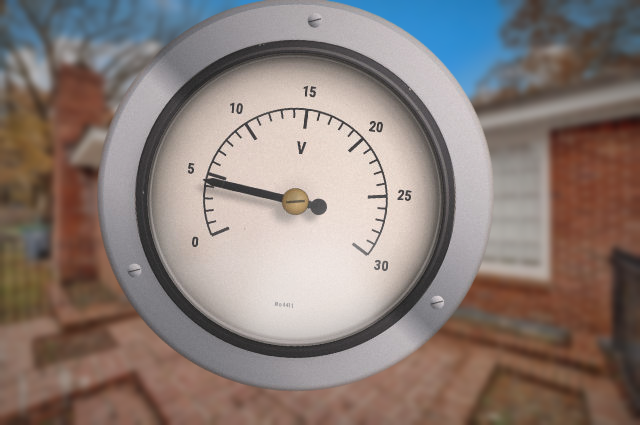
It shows 4.5 V
